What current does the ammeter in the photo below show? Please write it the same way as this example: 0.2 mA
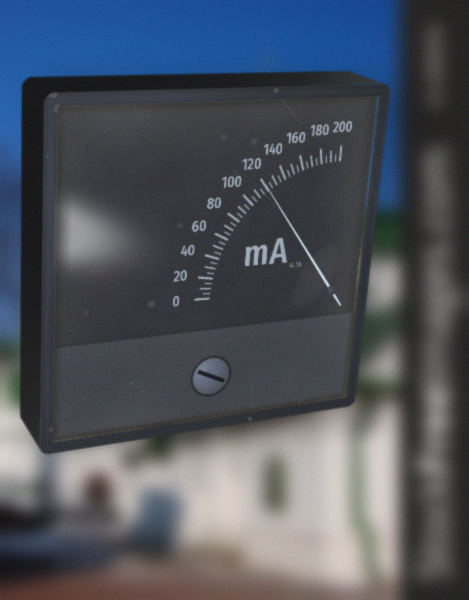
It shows 120 mA
